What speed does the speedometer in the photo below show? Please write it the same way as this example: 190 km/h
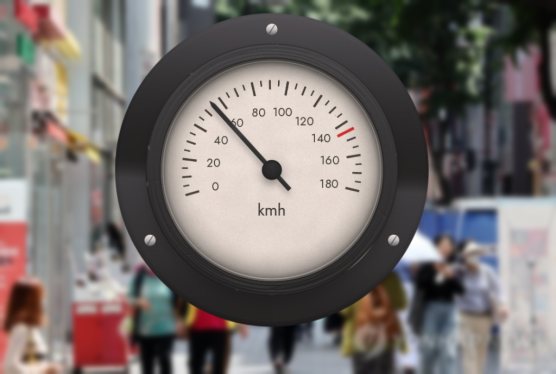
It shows 55 km/h
